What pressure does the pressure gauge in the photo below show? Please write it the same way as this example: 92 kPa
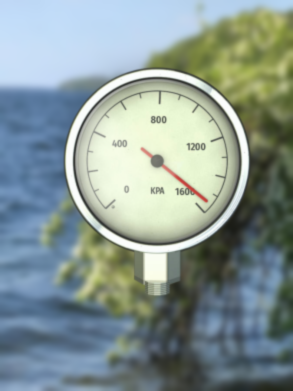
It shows 1550 kPa
